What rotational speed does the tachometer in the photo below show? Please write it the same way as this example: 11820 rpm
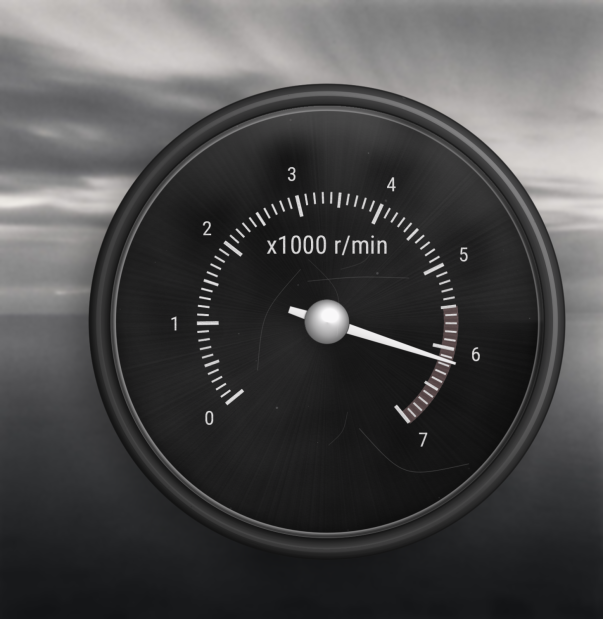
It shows 6150 rpm
